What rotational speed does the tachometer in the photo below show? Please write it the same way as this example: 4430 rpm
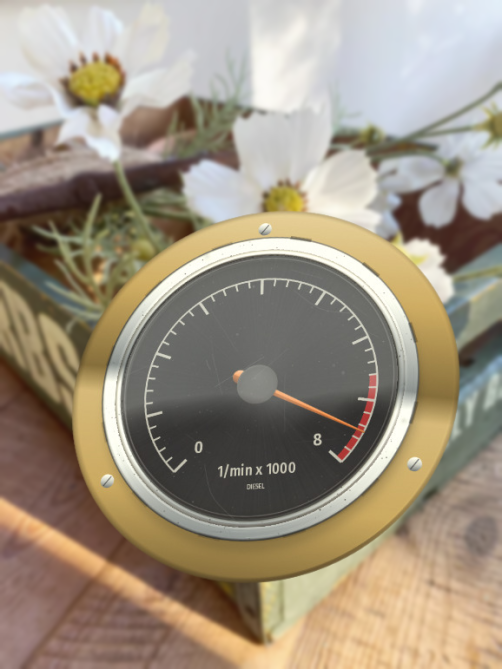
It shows 7500 rpm
